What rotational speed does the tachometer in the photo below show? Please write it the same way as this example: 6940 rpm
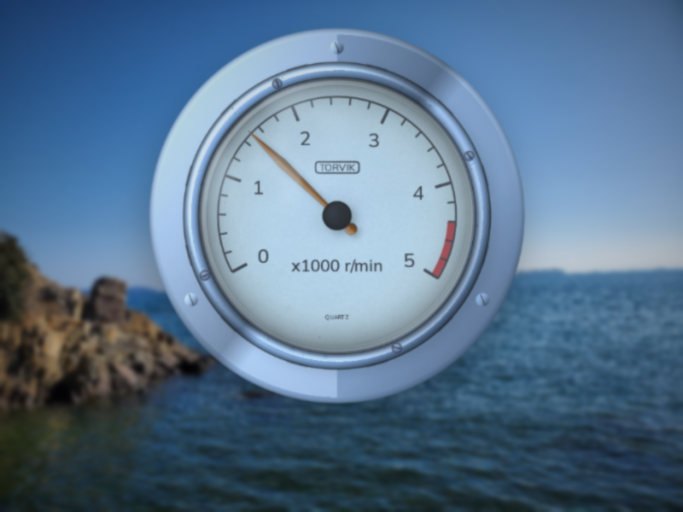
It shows 1500 rpm
